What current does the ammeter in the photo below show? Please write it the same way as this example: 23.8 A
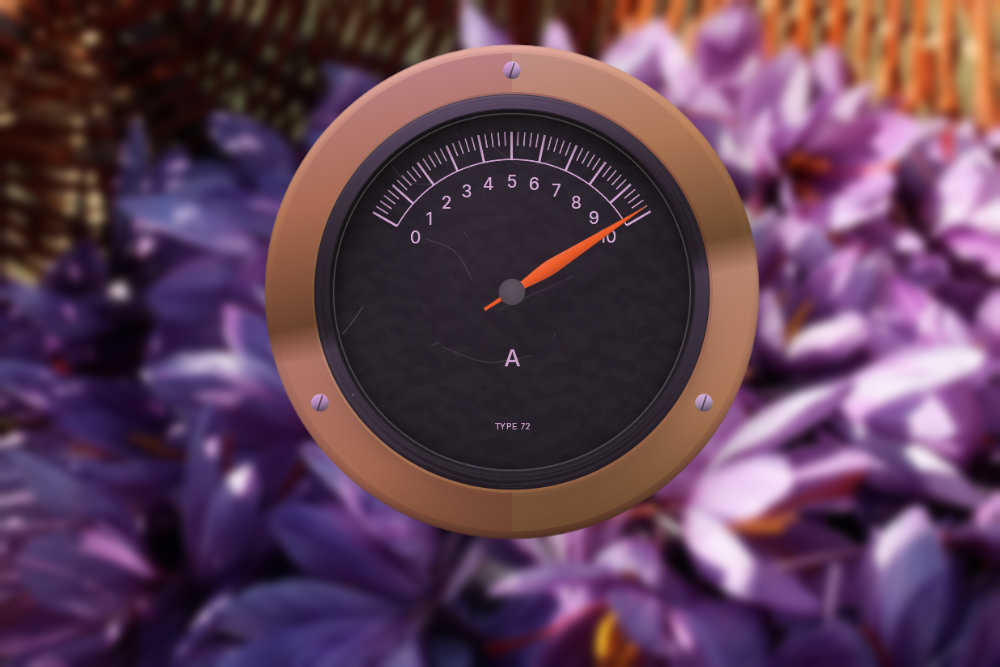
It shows 9.8 A
